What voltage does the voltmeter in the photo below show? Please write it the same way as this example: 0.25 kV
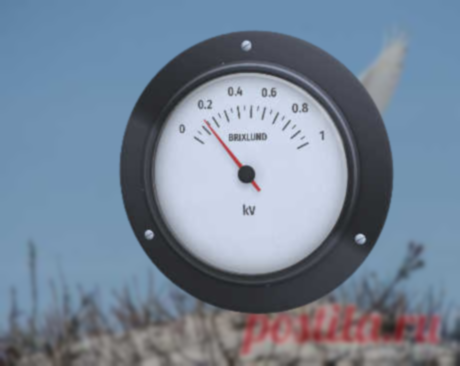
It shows 0.15 kV
